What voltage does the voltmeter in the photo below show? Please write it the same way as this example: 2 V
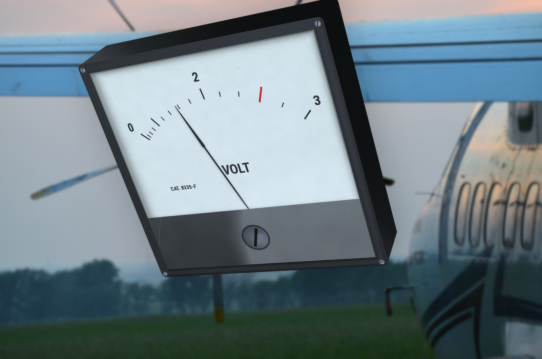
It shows 1.6 V
